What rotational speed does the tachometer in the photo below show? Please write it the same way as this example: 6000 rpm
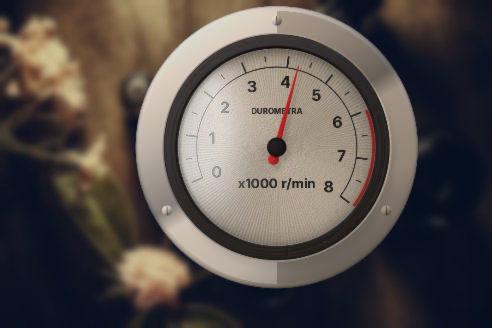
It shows 4250 rpm
